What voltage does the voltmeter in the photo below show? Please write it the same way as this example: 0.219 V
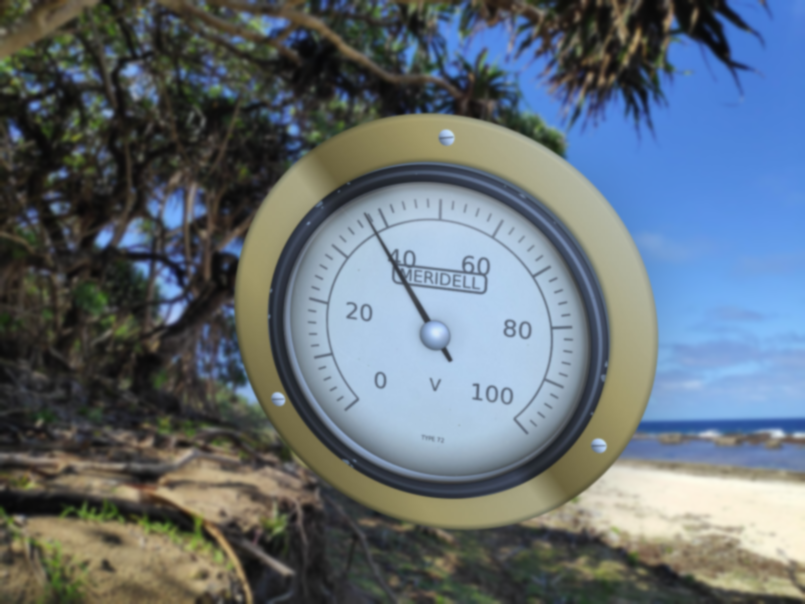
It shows 38 V
